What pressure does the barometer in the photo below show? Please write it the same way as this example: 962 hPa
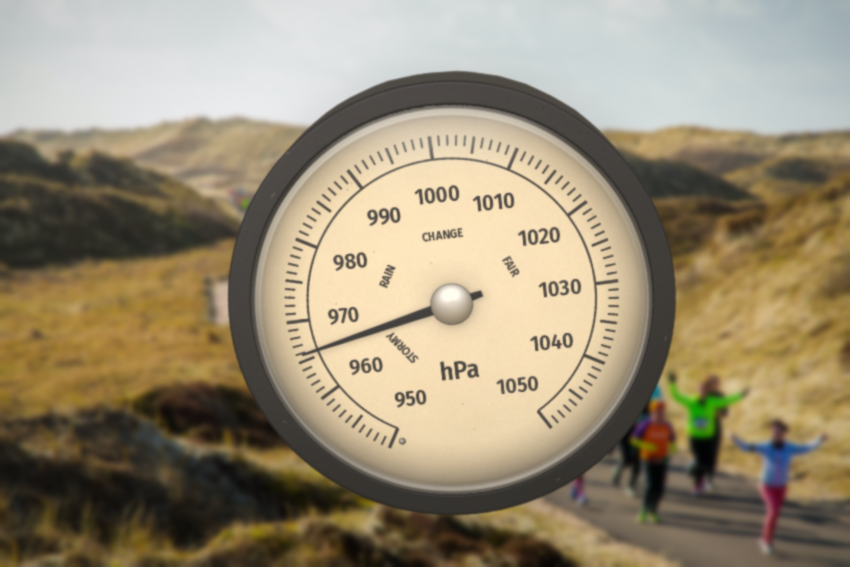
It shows 966 hPa
